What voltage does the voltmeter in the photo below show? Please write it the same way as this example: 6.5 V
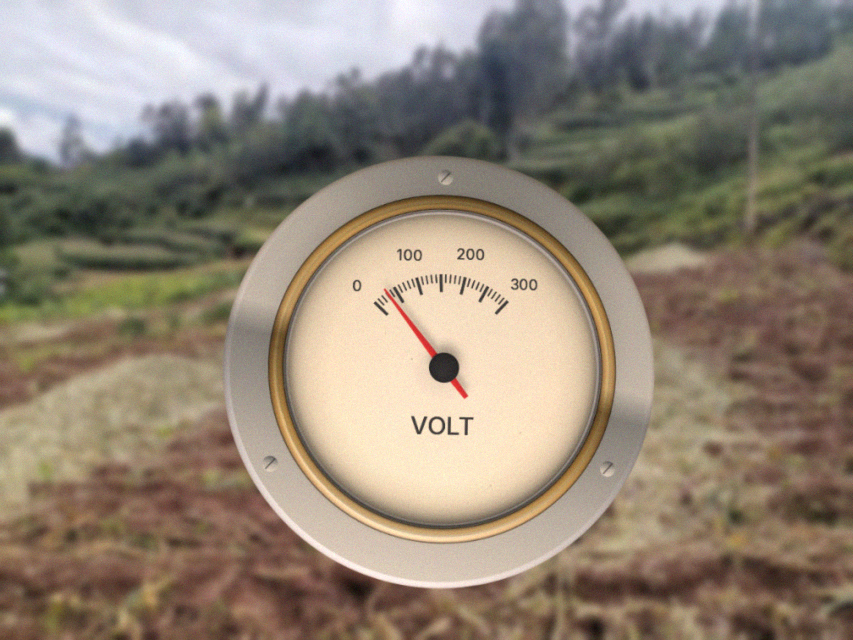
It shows 30 V
